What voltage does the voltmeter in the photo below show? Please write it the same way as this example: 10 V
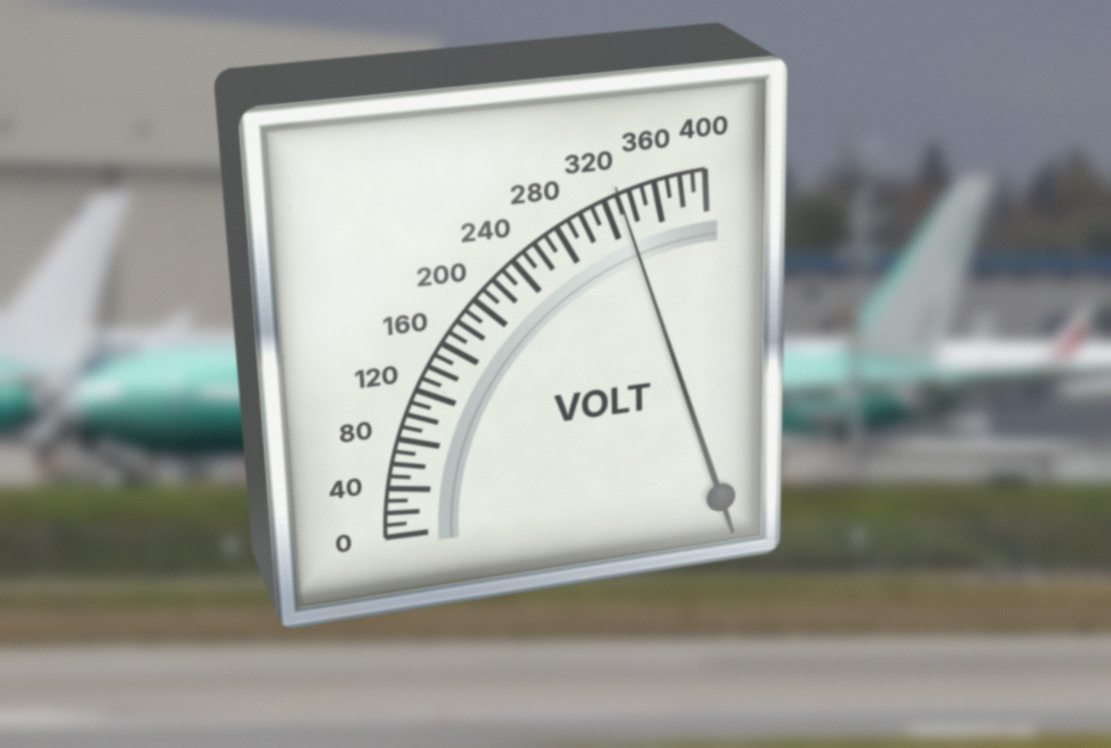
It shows 330 V
